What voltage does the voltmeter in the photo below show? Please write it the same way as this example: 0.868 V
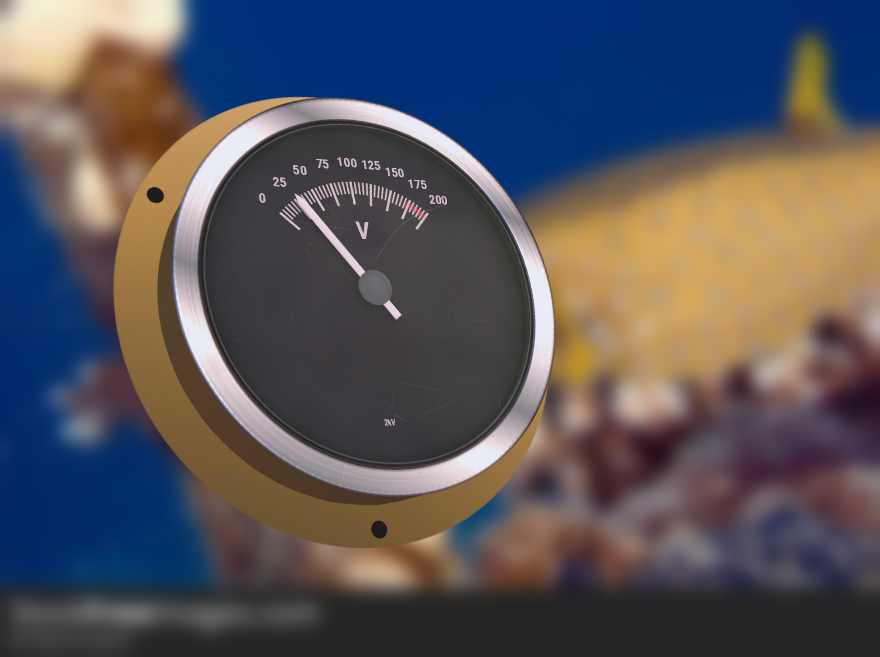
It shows 25 V
